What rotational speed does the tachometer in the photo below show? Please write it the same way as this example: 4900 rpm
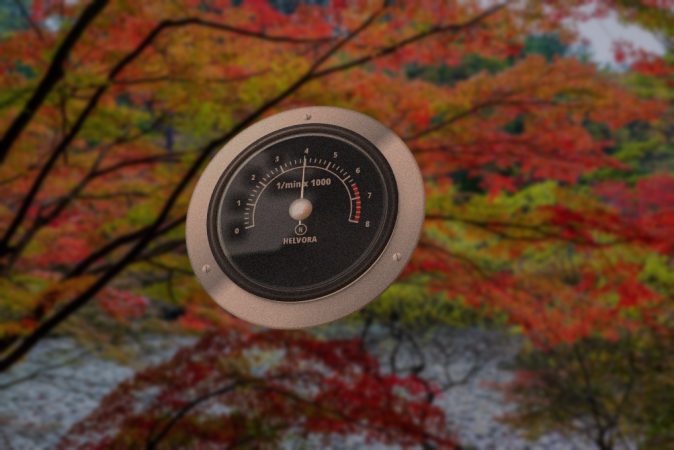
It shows 4000 rpm
